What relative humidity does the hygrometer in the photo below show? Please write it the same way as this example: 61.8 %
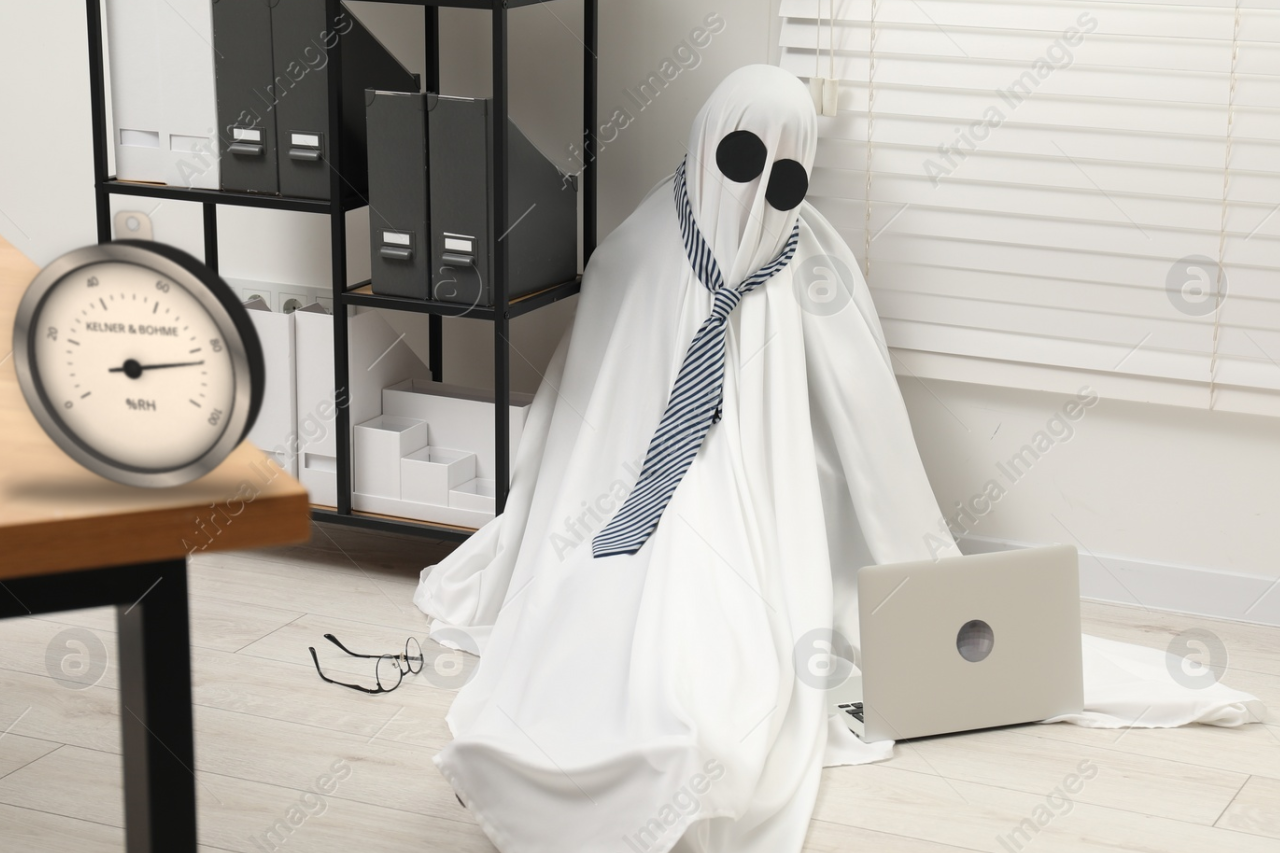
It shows 84 %
